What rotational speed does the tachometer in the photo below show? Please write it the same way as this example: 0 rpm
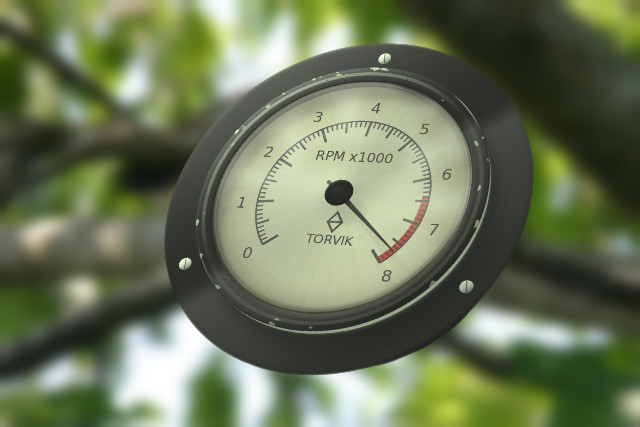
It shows 7700 rpm
